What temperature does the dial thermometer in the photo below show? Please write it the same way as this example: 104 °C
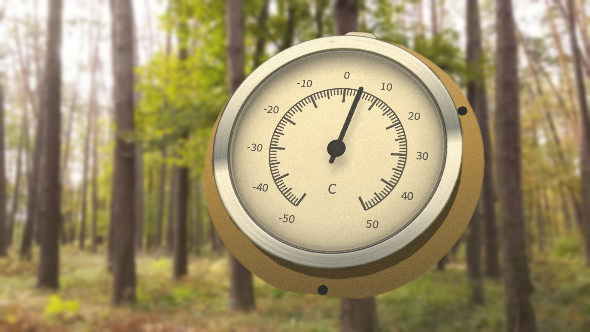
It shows 5 °C
